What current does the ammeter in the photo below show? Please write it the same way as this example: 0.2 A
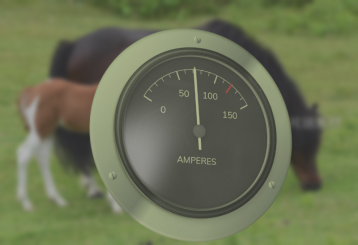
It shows 70 A
